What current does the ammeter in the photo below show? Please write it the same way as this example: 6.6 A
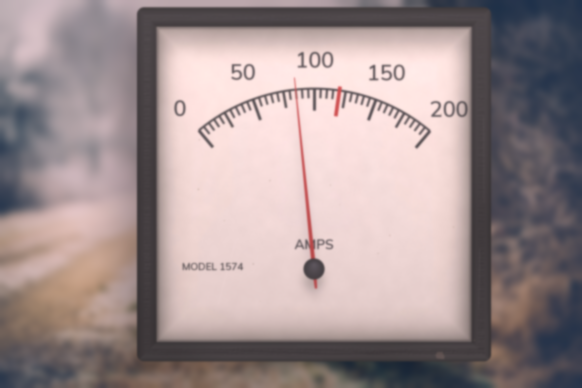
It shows 85 A
